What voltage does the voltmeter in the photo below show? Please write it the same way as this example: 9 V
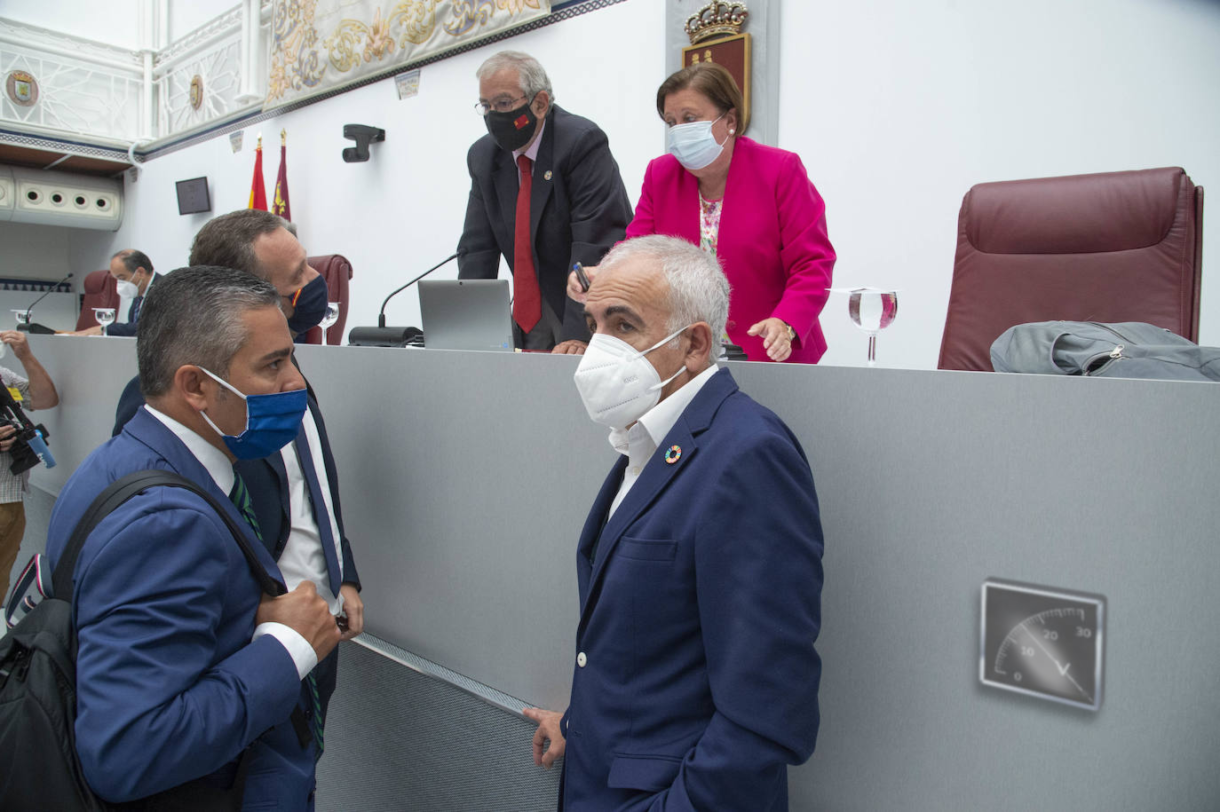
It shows 15 V
